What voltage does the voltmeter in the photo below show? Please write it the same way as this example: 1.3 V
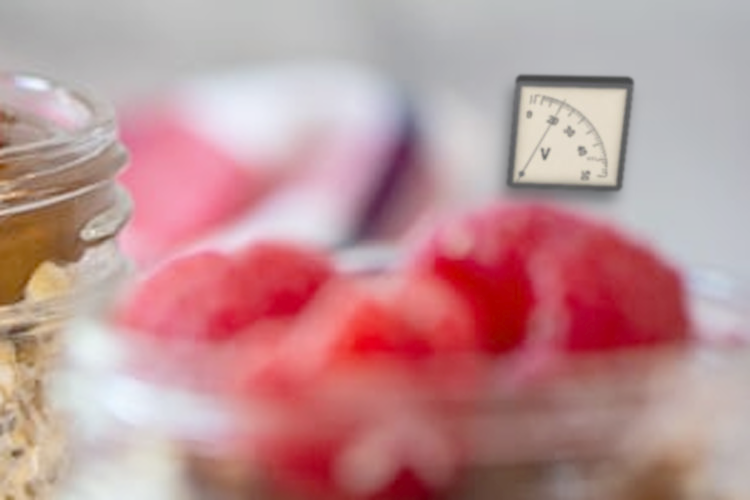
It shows 20 V
